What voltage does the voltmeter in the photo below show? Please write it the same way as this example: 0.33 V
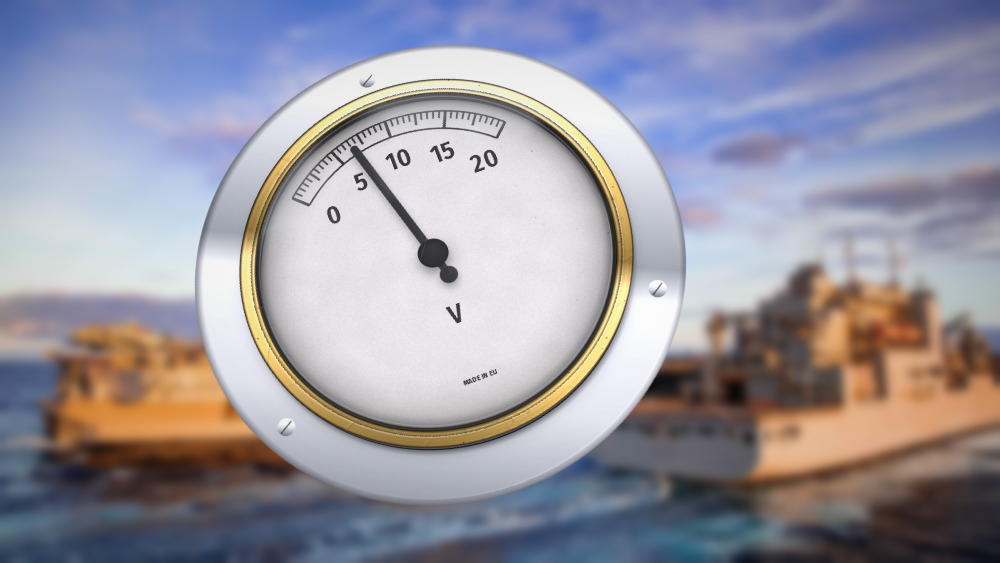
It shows 6.5 V
